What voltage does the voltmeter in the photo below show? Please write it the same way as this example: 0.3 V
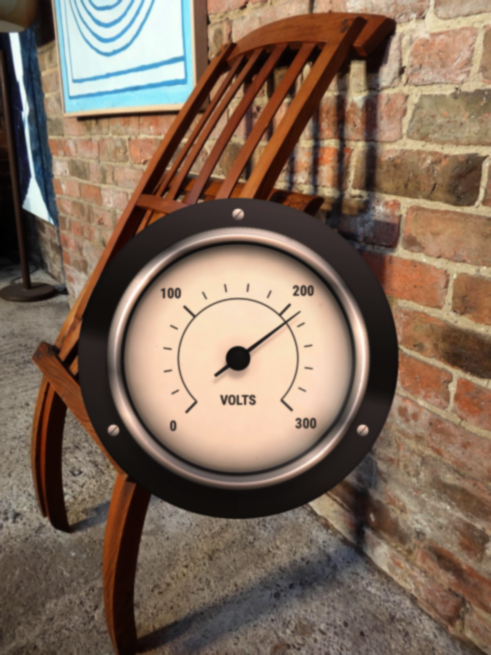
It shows 210 V
